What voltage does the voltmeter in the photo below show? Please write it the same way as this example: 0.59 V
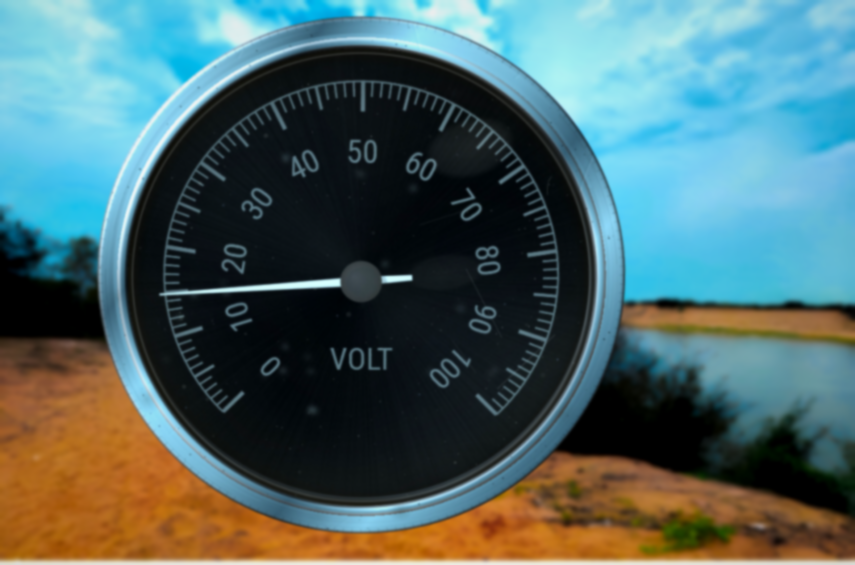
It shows 15 V
